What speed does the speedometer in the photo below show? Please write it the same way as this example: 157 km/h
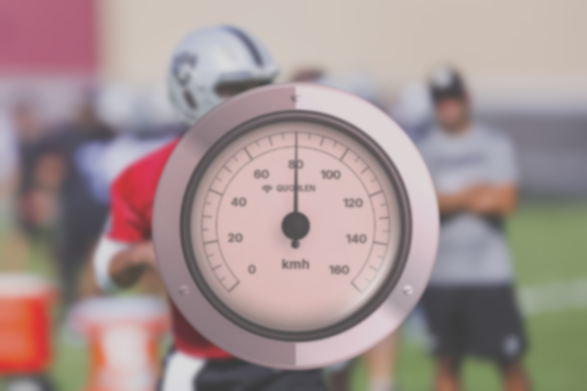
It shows 80 km/h
